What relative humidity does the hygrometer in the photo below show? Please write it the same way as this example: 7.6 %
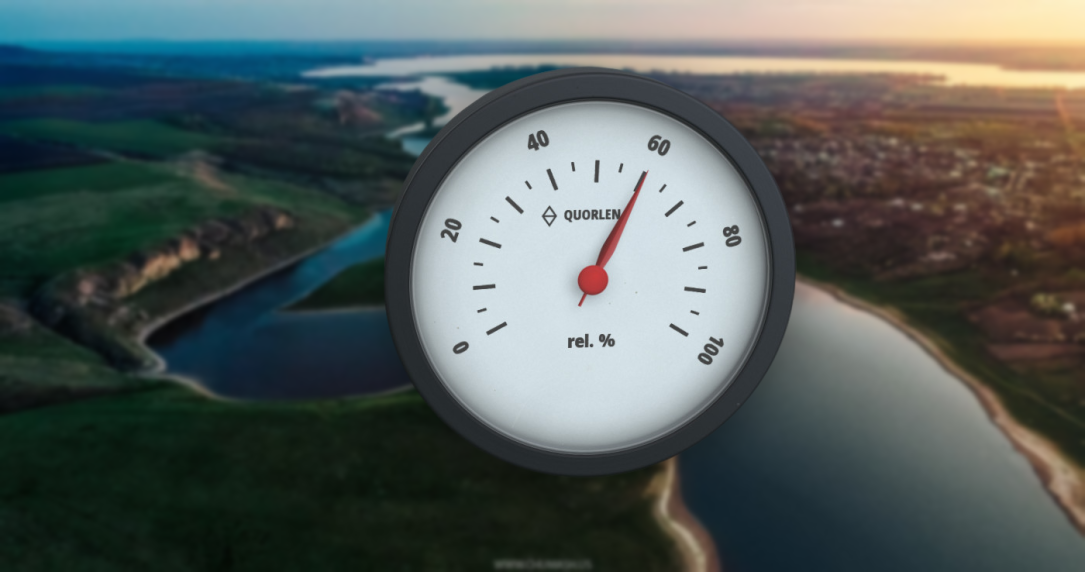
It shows 60 %
